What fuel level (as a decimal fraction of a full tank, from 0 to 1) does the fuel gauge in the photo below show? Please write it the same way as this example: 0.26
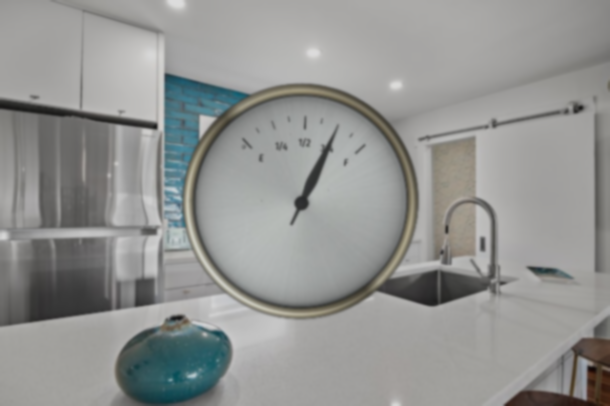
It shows 0.75
